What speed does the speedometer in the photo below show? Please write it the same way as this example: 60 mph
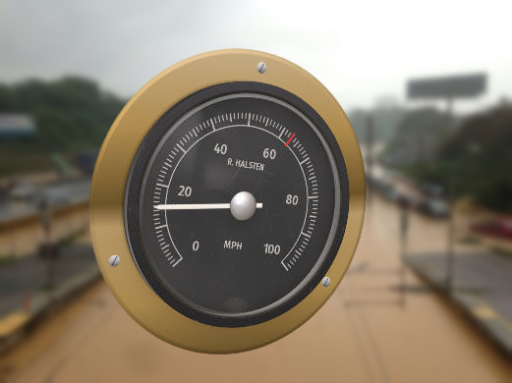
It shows 15 mph
